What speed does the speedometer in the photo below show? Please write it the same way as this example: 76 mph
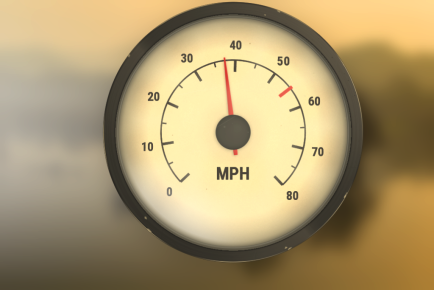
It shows 37.5 mph
